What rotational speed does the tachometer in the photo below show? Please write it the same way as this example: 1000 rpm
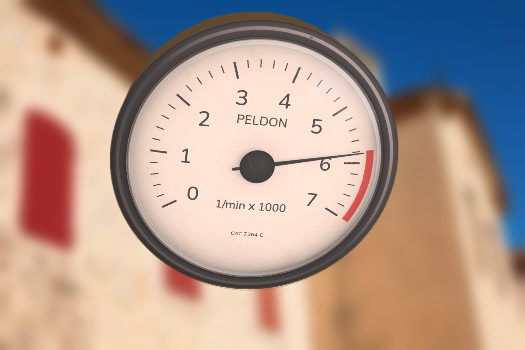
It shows 5800 rpm
